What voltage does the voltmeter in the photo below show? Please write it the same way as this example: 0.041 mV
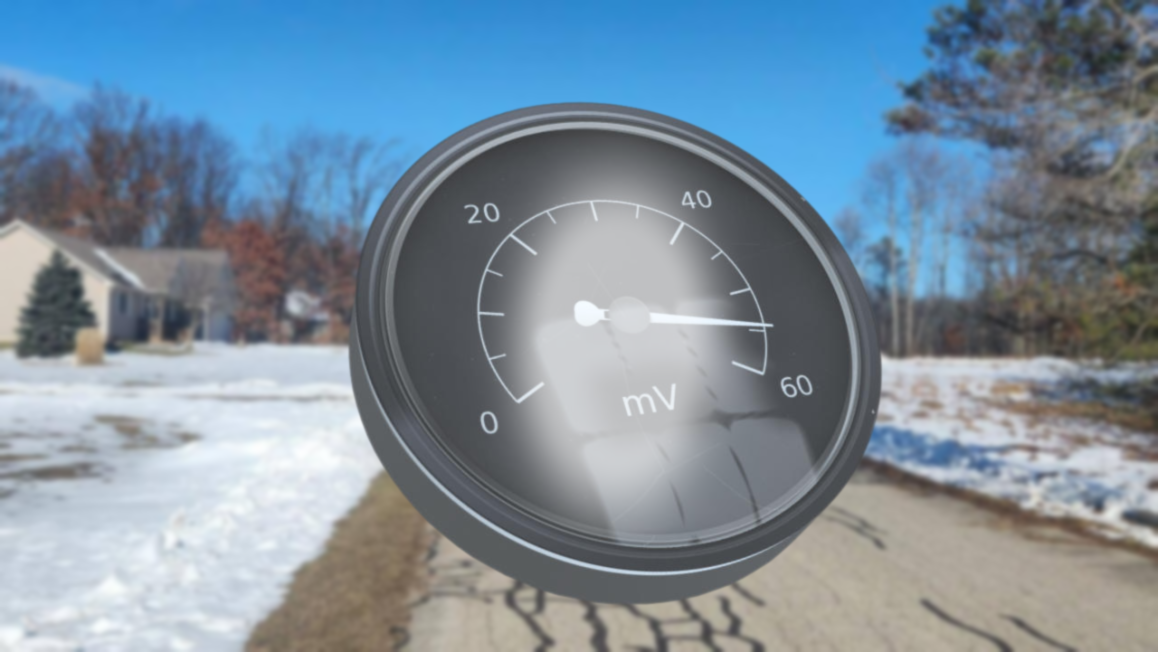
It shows 55 mV
